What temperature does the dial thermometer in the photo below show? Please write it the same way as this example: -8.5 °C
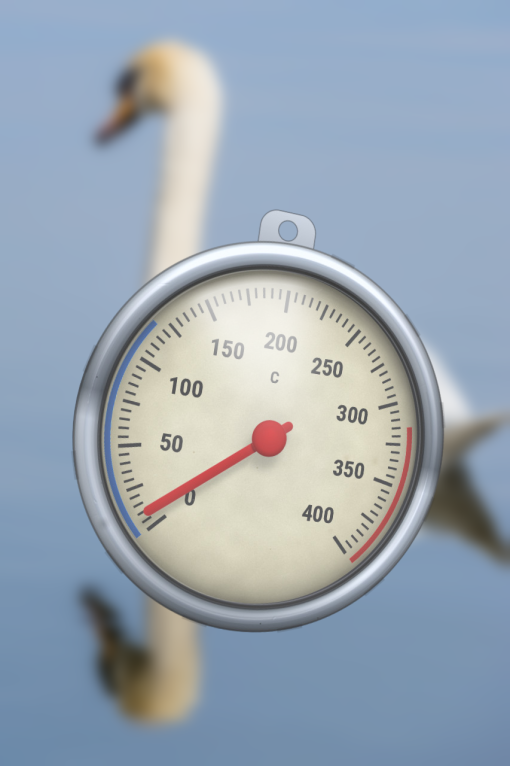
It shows 10 °C
